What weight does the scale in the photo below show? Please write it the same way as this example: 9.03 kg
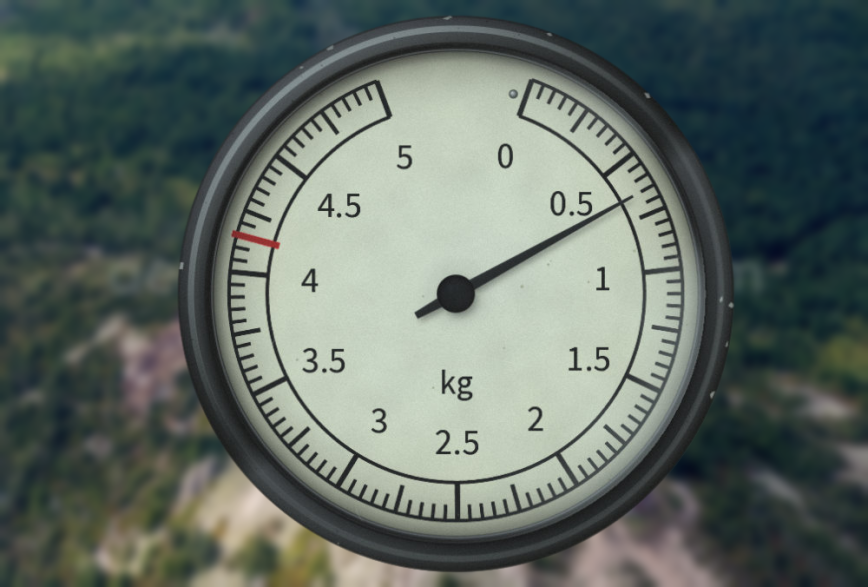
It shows 0.65 kg
